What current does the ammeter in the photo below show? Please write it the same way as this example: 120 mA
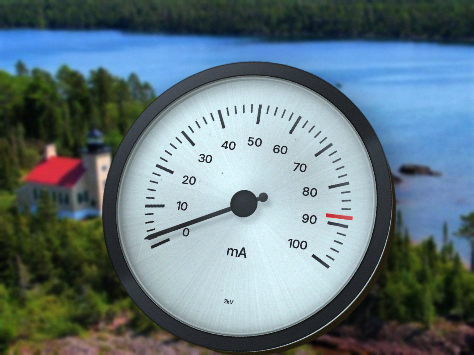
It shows 2 mA
